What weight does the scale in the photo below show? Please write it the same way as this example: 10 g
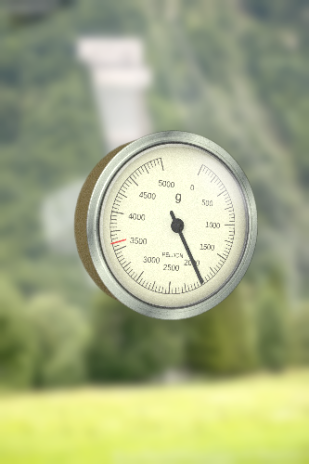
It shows 2000 g
